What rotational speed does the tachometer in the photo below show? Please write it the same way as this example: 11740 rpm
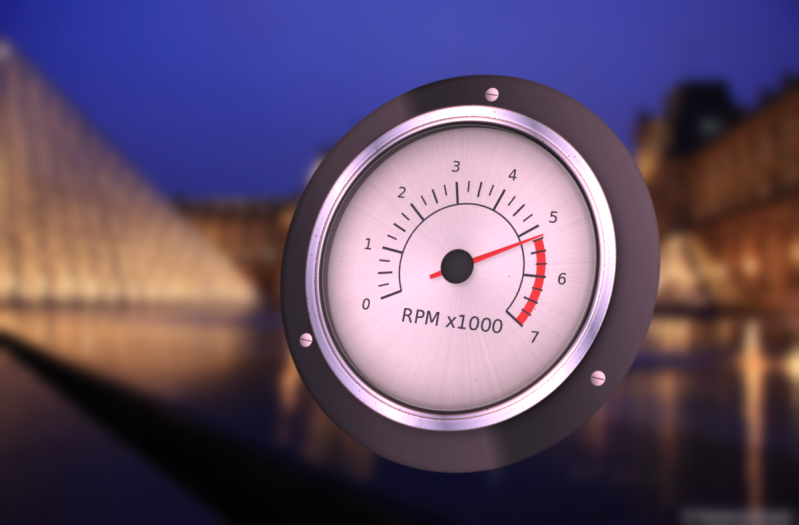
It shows 5250 rpm
